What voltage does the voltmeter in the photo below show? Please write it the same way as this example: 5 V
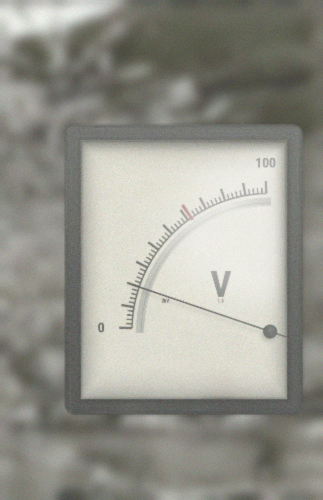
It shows 20 V
